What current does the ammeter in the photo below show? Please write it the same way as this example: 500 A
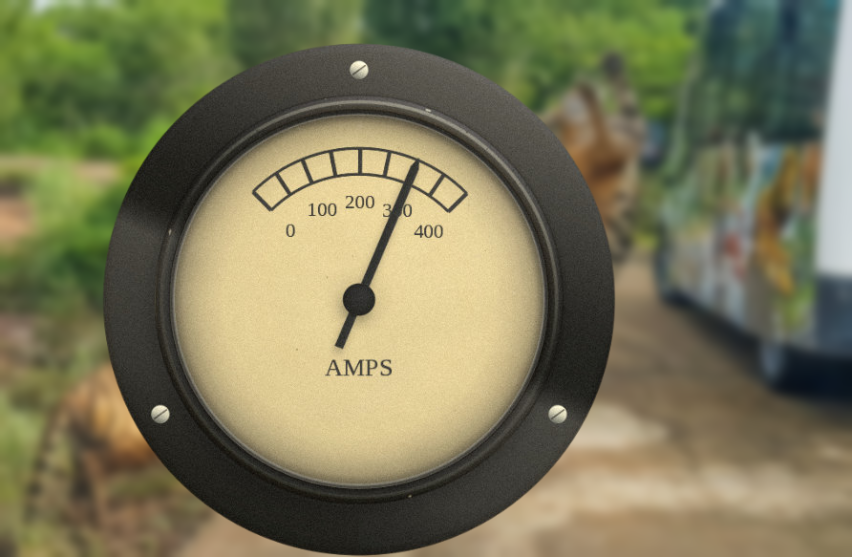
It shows 300 A
